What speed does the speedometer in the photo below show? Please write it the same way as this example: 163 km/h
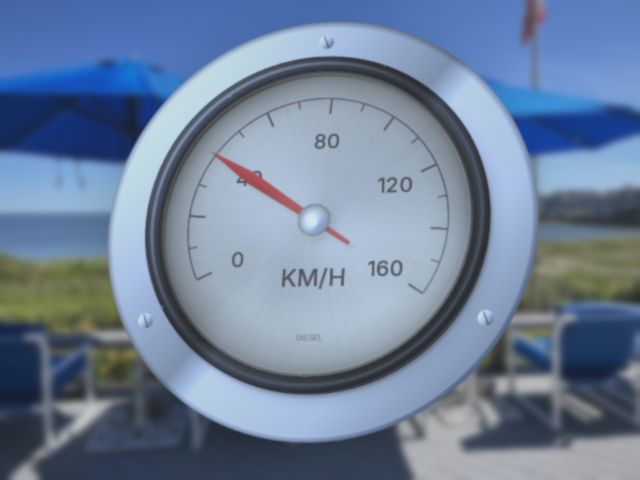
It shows 40 km/h
